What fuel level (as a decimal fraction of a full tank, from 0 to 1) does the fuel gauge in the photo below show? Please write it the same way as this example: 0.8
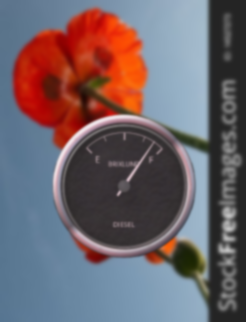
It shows 0.875
